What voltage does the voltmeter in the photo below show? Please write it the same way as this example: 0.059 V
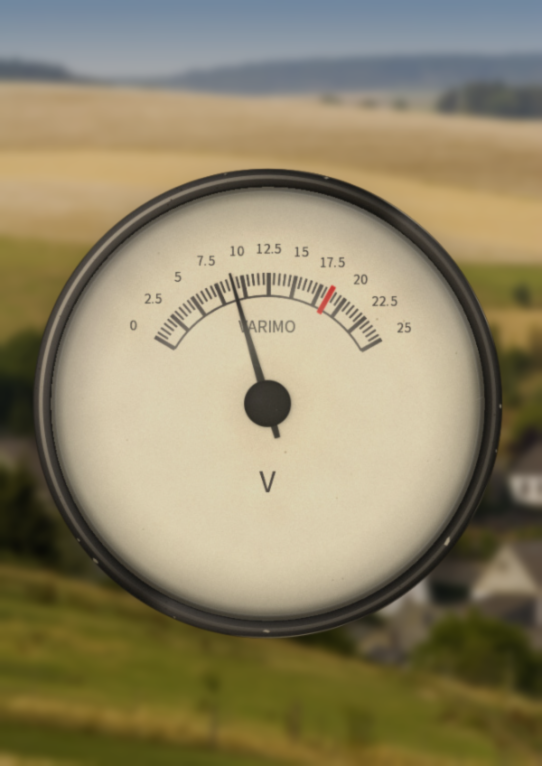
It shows 9 V
